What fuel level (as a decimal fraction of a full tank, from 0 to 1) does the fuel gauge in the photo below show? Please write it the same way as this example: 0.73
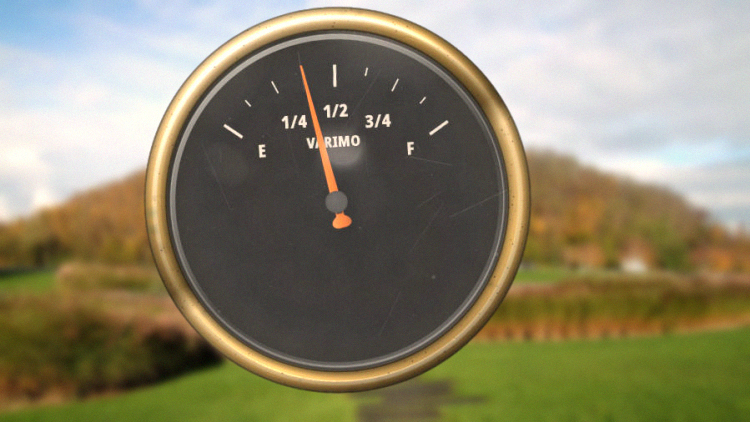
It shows 0.375
